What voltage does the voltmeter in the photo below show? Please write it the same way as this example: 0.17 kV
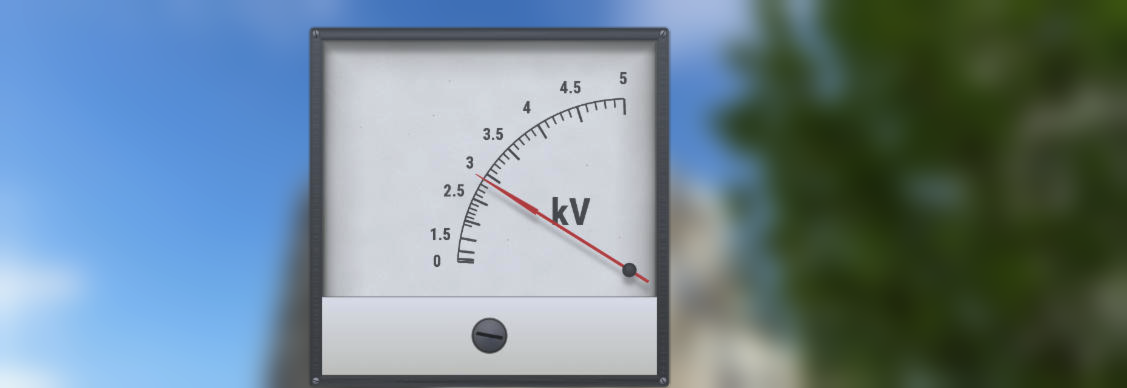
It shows 2.9 kV
